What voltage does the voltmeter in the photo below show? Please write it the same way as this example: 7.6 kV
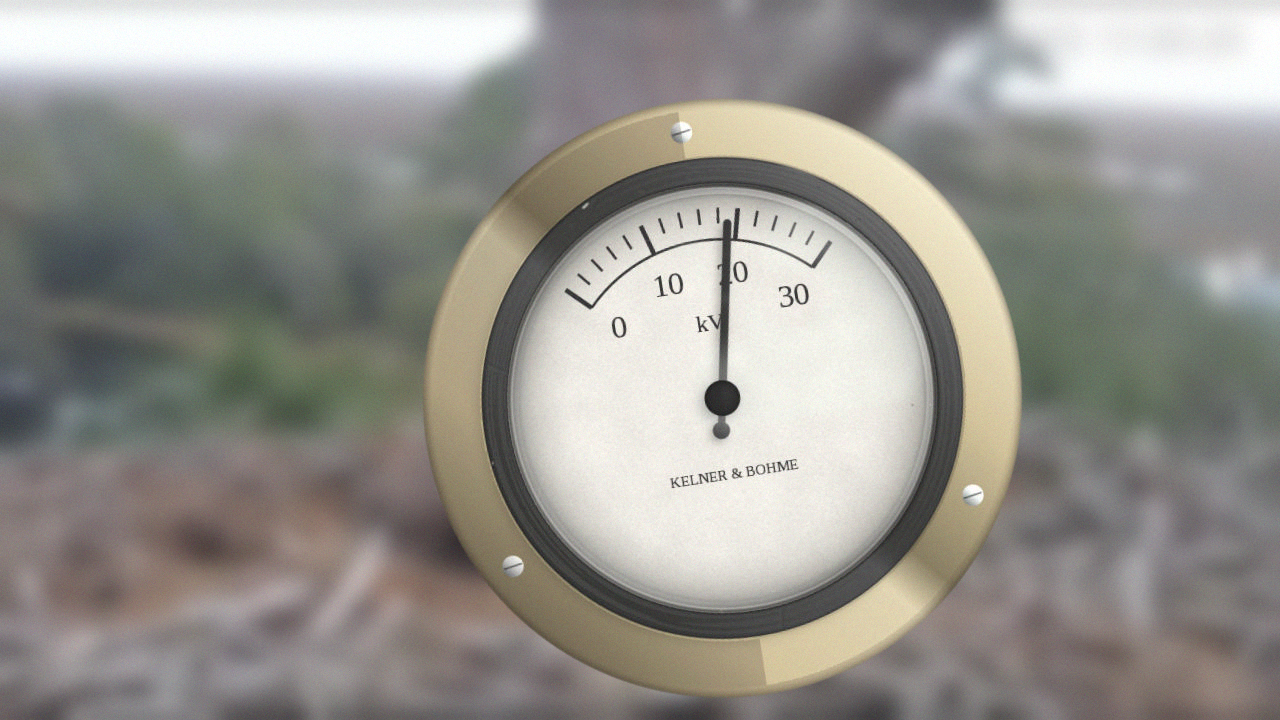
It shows 19 kV
